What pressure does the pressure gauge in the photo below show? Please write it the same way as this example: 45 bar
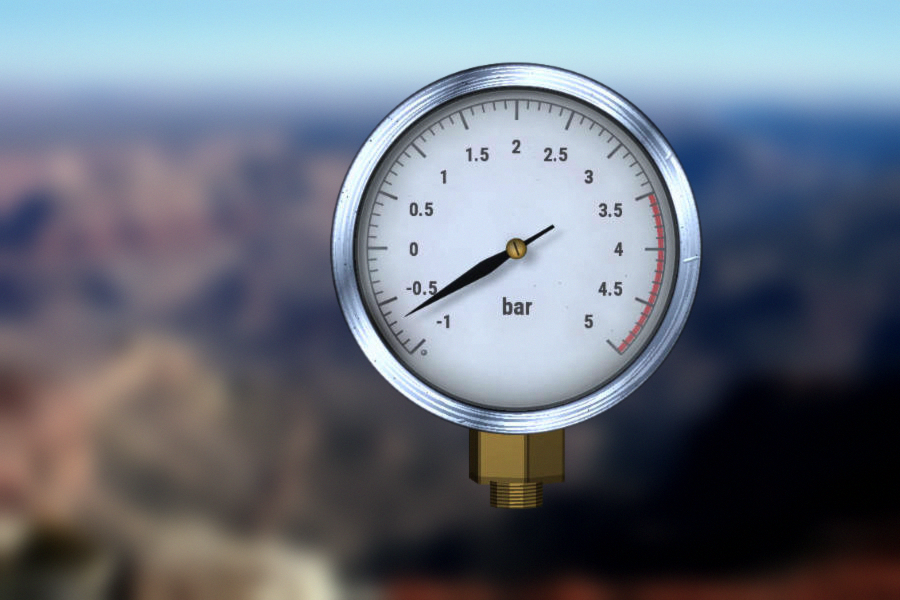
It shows -0.7 bar
